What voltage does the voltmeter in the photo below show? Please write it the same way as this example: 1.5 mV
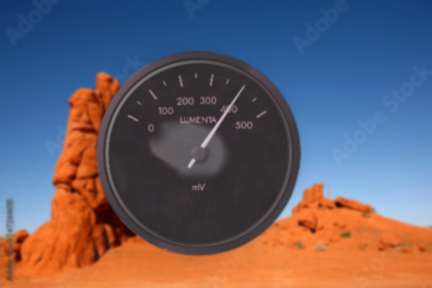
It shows 400 mV
